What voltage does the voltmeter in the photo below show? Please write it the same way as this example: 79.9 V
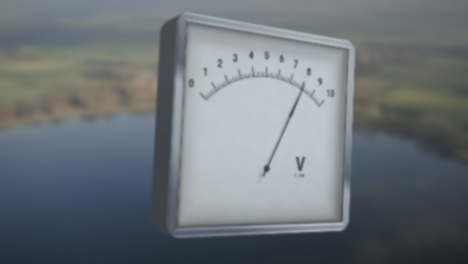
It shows 8 V
